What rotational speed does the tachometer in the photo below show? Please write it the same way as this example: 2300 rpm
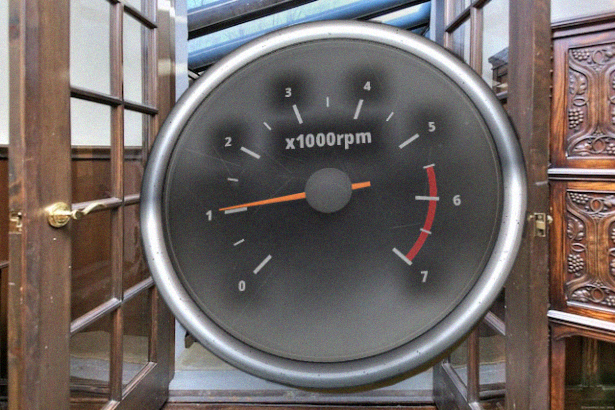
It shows 1000 rpm
